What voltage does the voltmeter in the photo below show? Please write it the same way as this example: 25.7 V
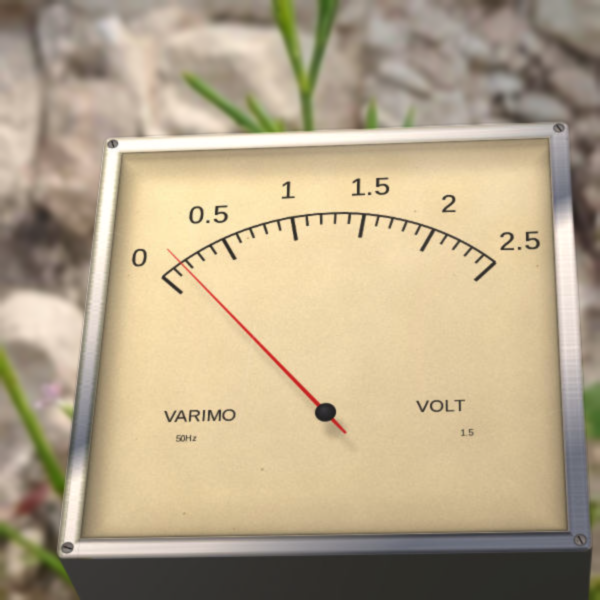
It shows 0.15 V
